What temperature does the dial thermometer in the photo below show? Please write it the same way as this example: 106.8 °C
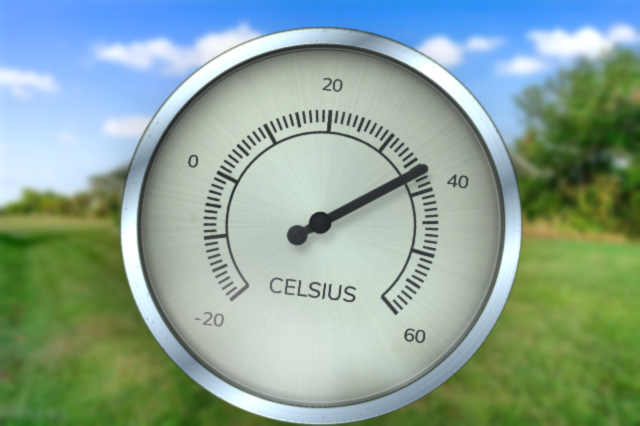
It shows 37 °C
